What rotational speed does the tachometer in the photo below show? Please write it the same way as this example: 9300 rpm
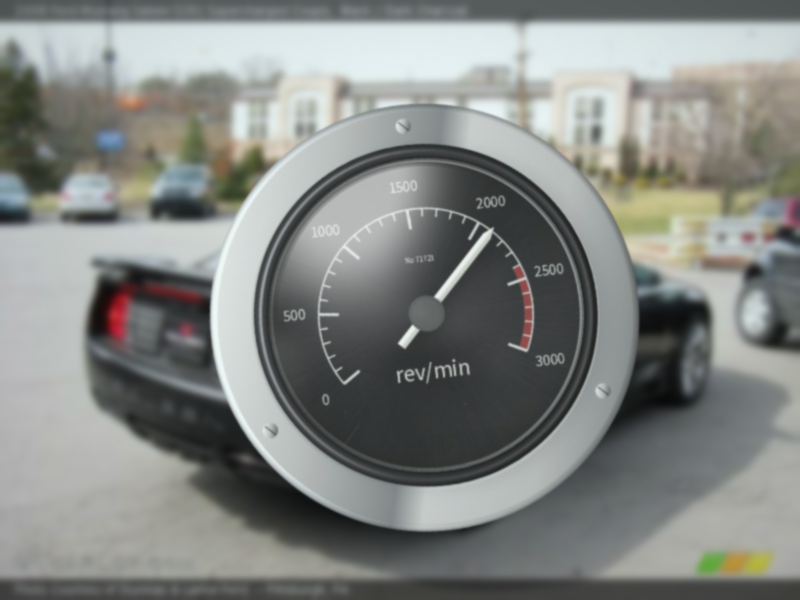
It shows 2100 rpm
